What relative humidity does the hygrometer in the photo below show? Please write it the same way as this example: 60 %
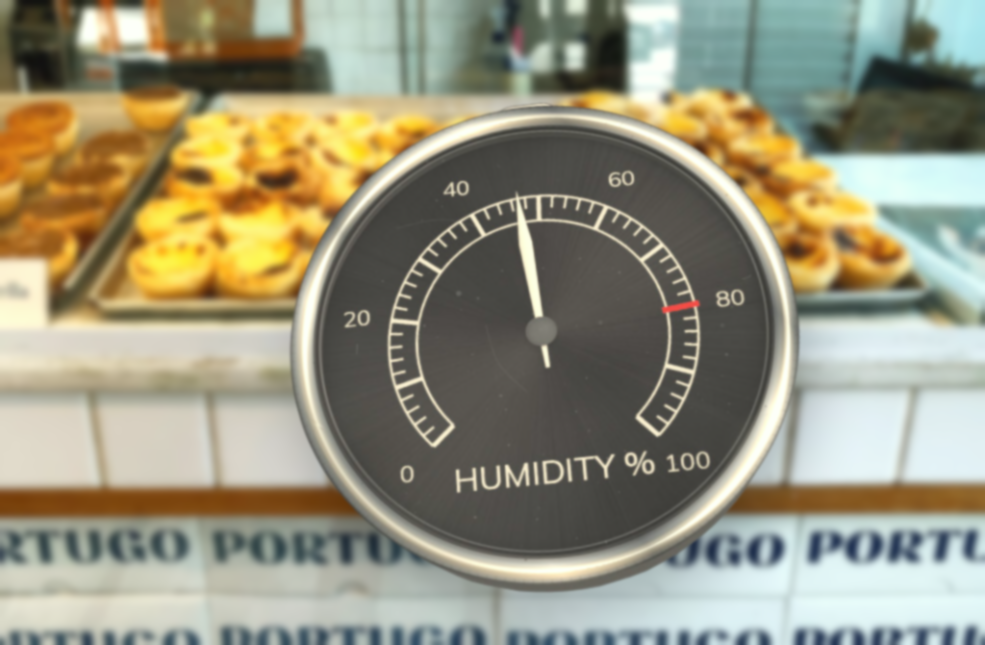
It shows 47 %
